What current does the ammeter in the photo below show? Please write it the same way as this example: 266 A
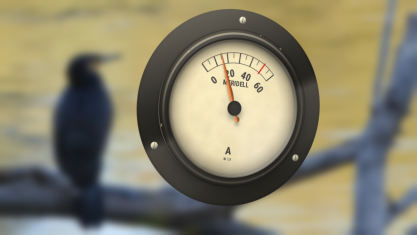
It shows 15 A
